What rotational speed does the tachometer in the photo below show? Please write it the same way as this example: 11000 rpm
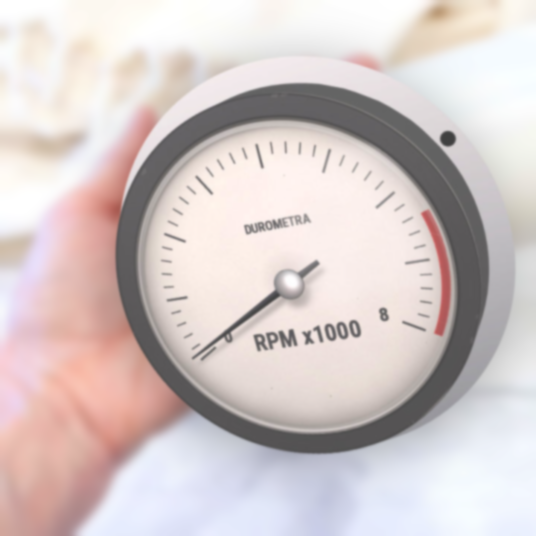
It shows 100 rpm
